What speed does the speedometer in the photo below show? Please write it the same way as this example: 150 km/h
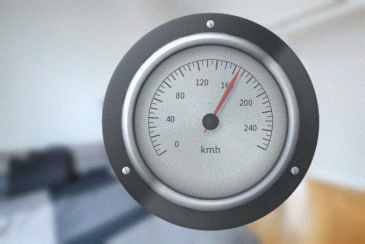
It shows 165 km/h
